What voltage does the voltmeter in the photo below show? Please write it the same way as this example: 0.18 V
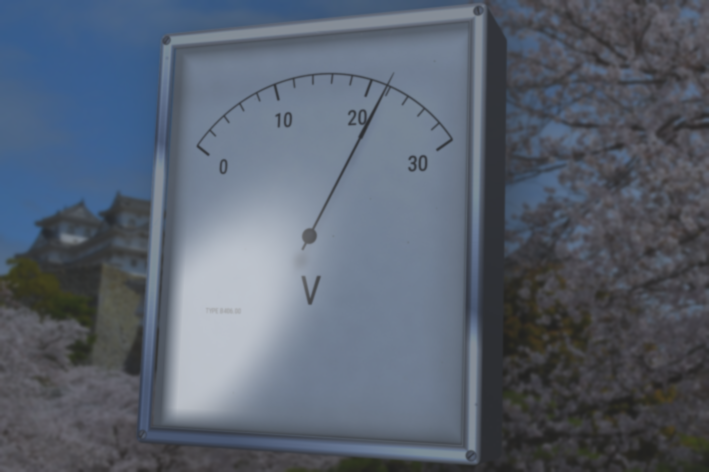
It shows 22 V
